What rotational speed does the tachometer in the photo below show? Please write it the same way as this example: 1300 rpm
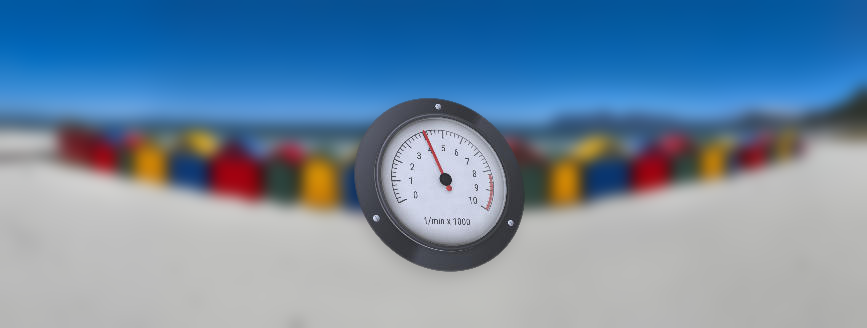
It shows 4000 rpm
